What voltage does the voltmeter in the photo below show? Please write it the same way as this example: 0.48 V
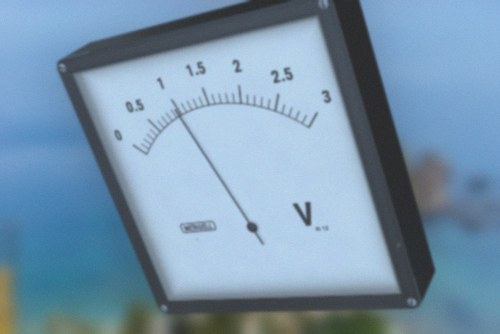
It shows 1 V
